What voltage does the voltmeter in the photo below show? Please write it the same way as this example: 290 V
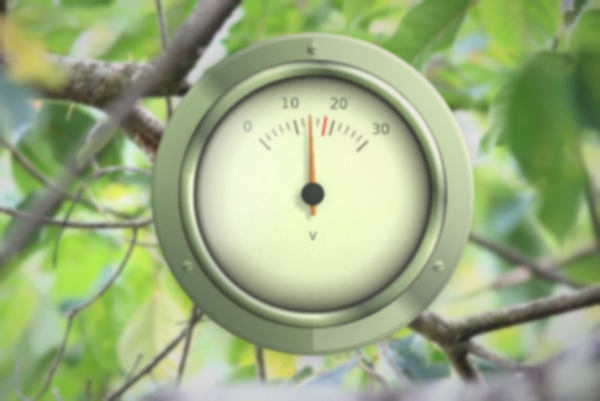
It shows 14 V
